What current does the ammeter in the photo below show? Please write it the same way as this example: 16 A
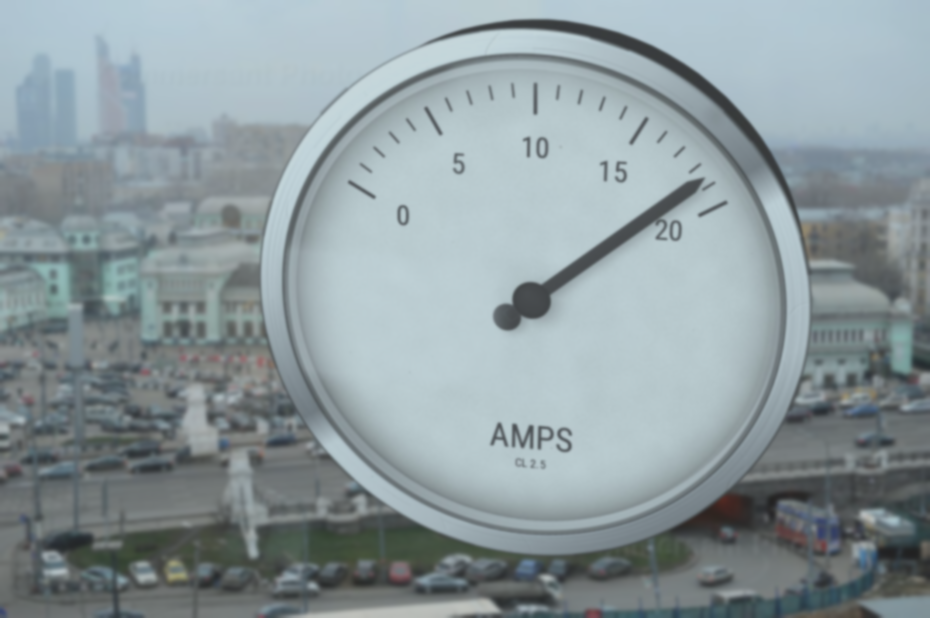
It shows 18.5 A
